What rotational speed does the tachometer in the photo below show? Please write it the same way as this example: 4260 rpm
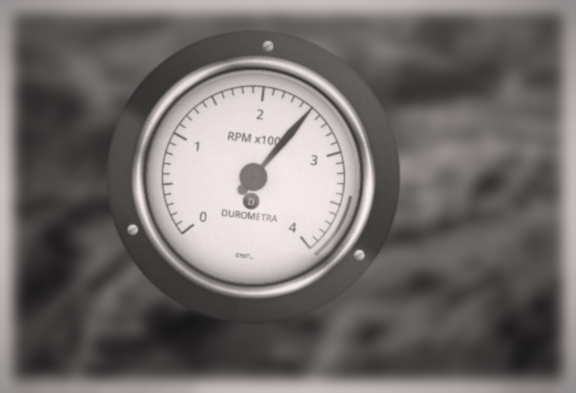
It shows 2500 rpm
